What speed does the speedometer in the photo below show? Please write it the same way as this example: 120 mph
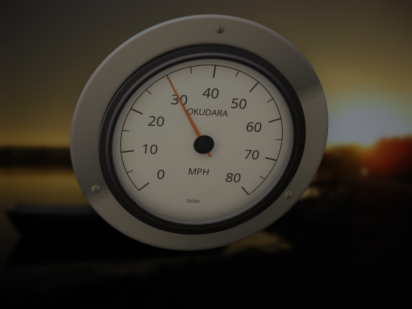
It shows 30 mph
